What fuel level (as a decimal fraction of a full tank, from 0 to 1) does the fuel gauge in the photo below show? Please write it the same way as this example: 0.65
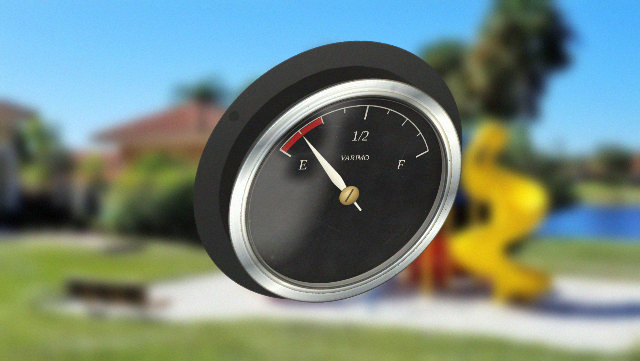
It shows 0.125
